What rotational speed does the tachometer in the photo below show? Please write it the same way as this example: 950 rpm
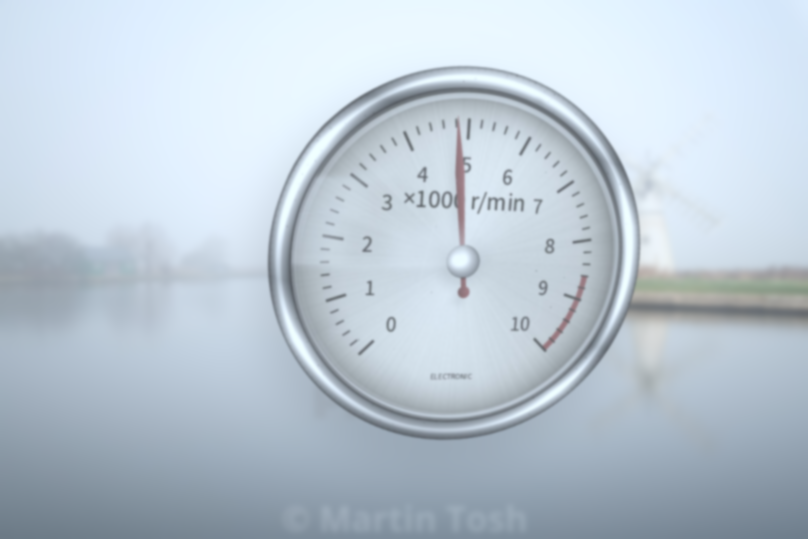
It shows 4800 rpm
